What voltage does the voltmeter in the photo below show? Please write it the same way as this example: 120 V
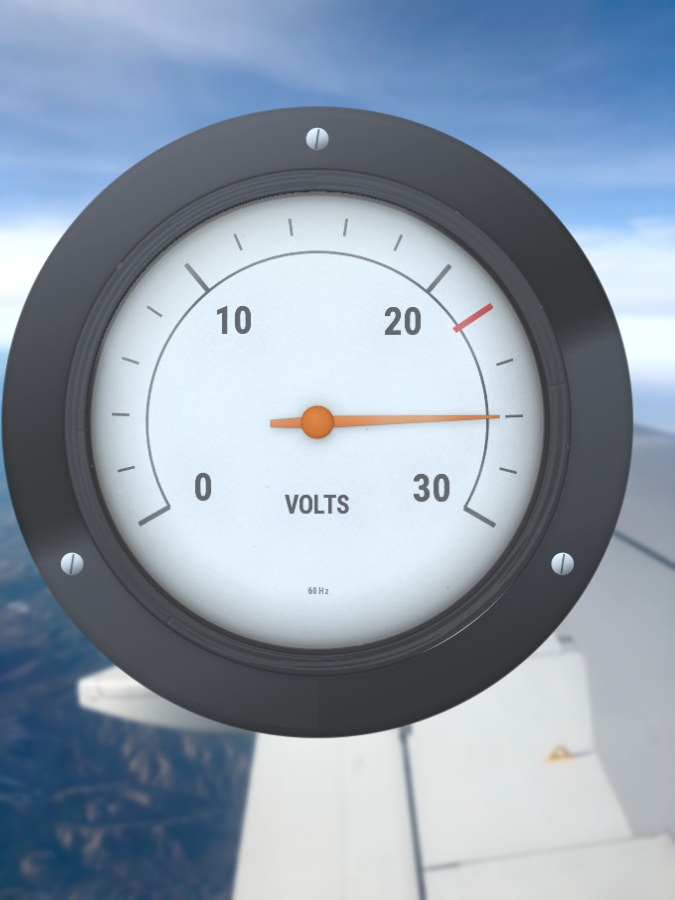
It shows 26 V
